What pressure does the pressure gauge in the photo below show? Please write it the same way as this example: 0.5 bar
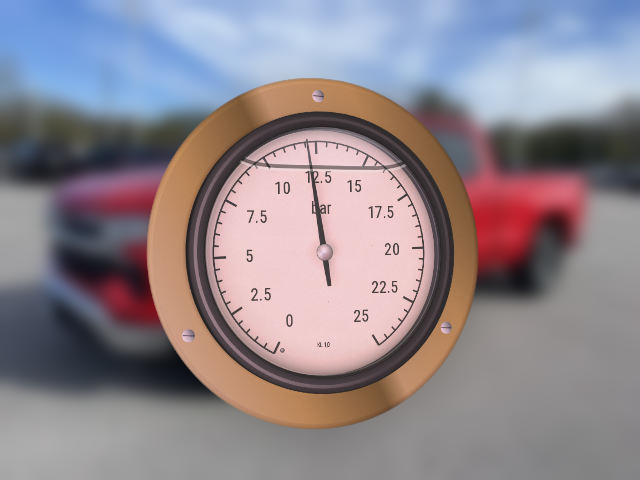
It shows 12 bar
